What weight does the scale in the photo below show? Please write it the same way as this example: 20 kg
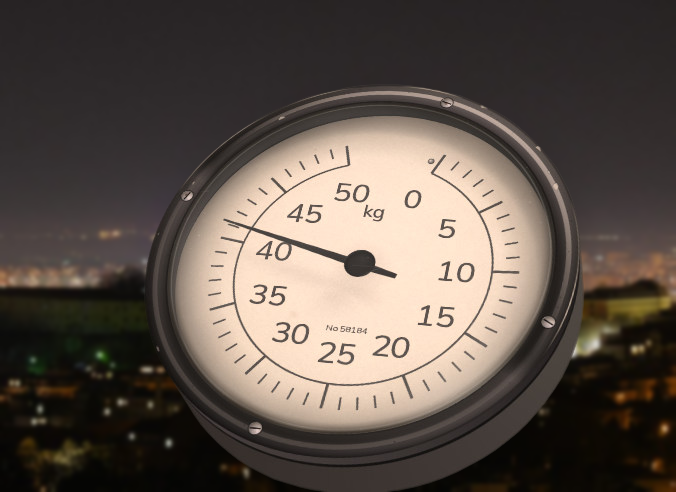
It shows 41 kg
